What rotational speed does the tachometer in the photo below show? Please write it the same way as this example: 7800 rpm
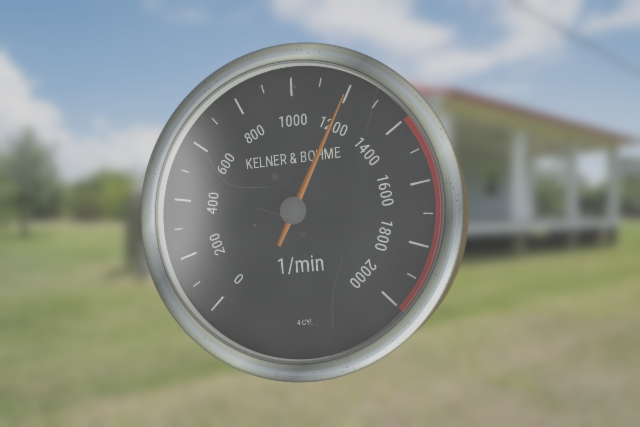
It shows 1200 rpm
